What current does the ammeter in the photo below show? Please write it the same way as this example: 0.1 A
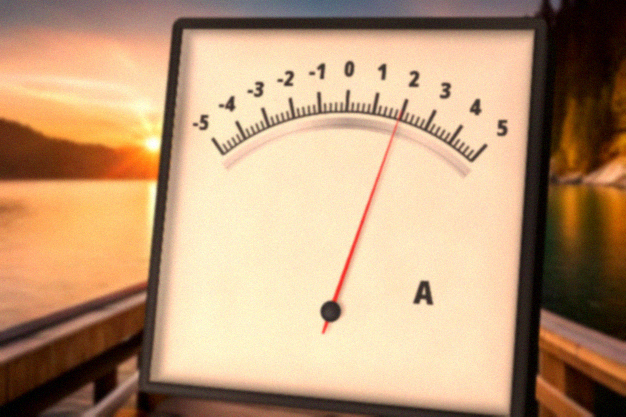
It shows 2 A
